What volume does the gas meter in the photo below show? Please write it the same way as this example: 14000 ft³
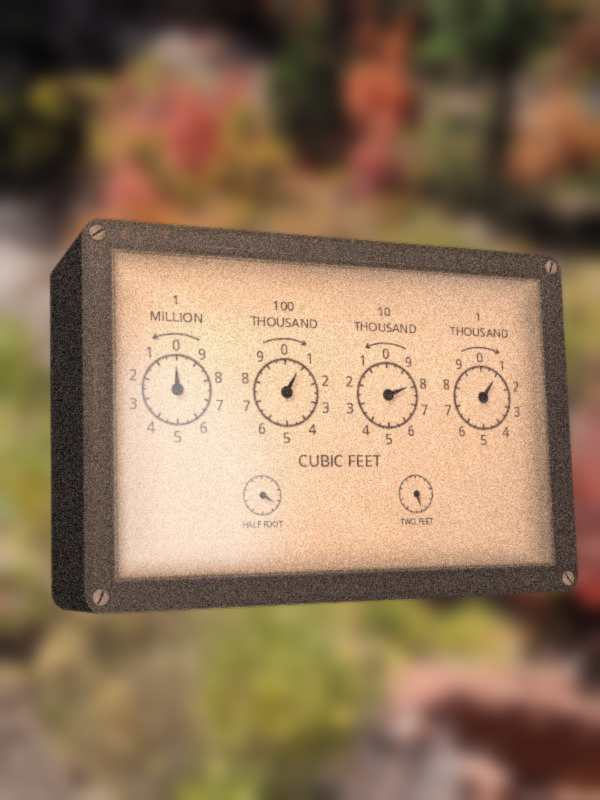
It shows 8100 ft³
